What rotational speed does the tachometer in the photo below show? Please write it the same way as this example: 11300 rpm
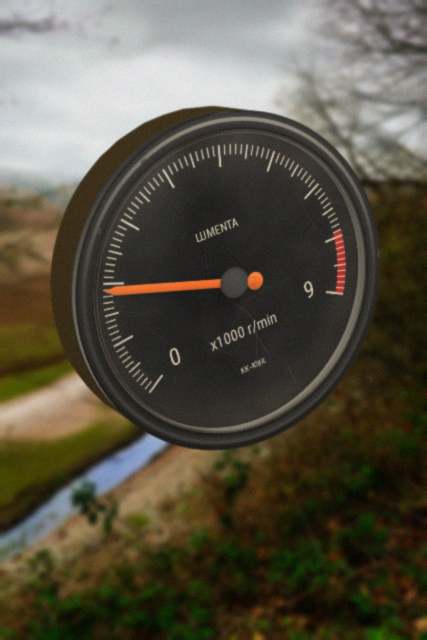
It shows 1900 rpm
